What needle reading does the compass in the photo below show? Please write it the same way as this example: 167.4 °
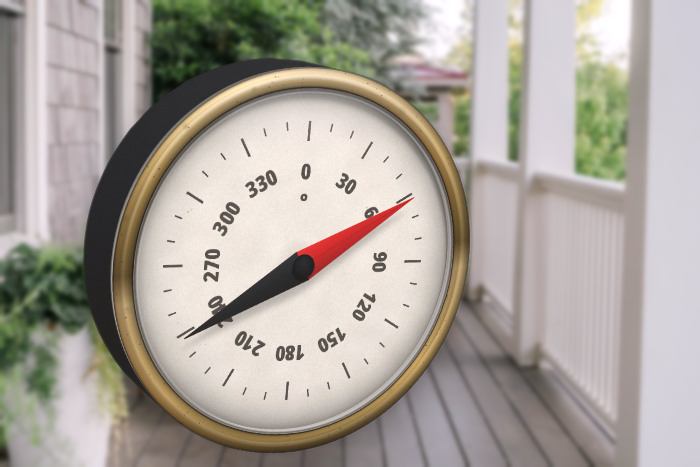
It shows 60 °
